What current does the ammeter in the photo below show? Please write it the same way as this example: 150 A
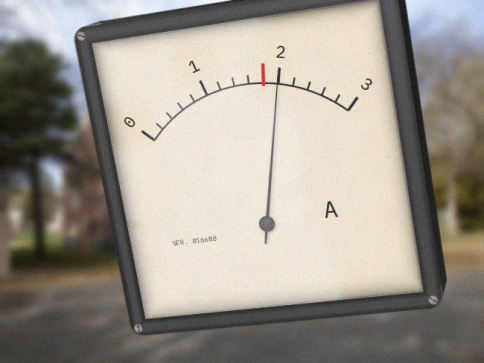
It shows 2 A
